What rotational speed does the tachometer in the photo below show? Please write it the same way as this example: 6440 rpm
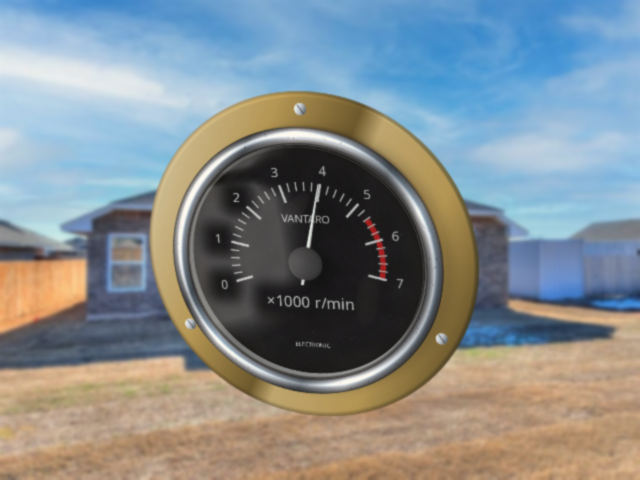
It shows 4000 rpm
